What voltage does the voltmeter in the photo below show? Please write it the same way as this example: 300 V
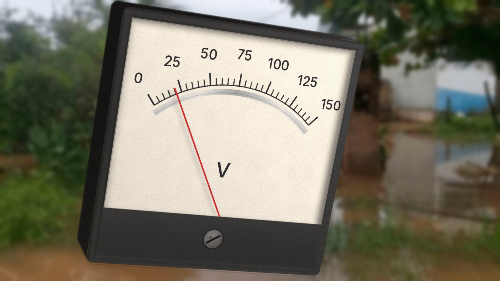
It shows 20 V
